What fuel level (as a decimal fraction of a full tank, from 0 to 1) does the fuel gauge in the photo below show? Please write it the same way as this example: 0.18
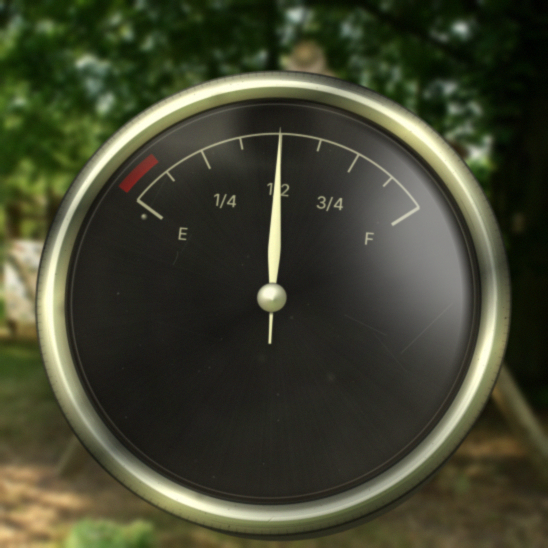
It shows 0.5
